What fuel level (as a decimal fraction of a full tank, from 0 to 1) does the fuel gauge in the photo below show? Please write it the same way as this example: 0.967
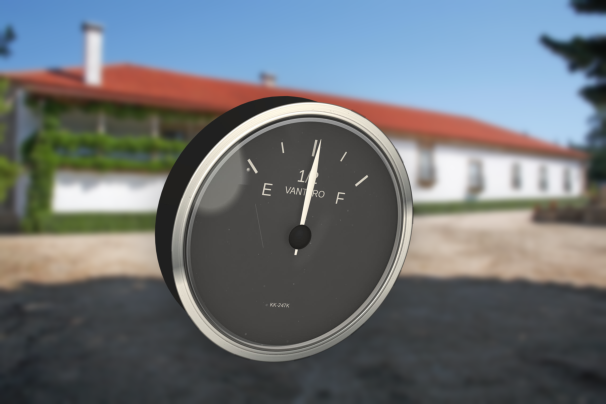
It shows 0.5
